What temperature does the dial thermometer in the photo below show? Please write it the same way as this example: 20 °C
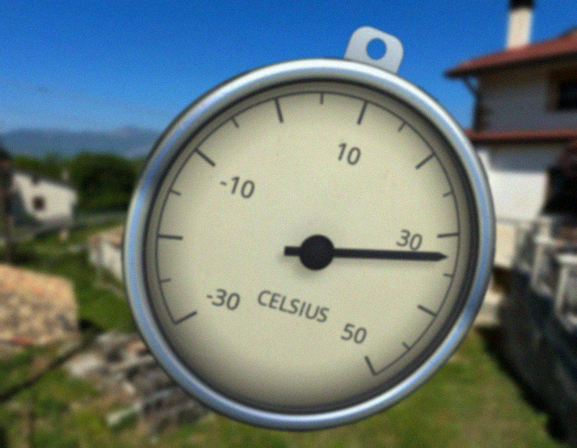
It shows 32.5 °C
